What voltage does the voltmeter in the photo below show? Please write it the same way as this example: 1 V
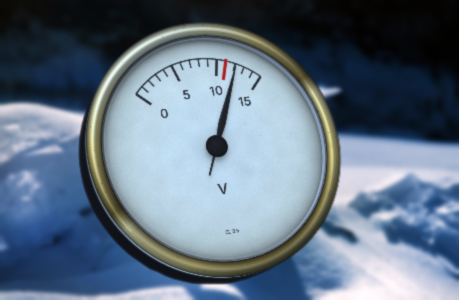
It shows 12 V
